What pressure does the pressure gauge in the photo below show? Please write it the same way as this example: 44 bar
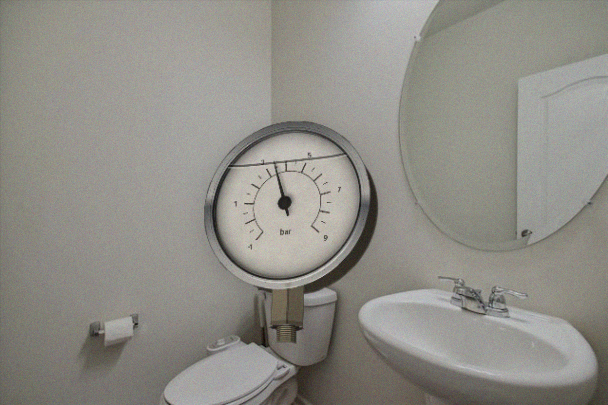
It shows 3.5 bar
